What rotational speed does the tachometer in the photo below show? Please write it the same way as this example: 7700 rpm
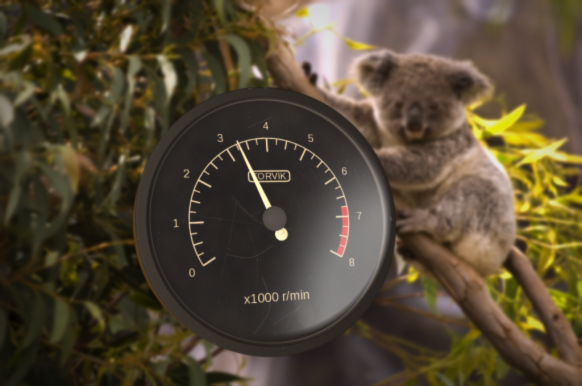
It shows 3250 rpm
